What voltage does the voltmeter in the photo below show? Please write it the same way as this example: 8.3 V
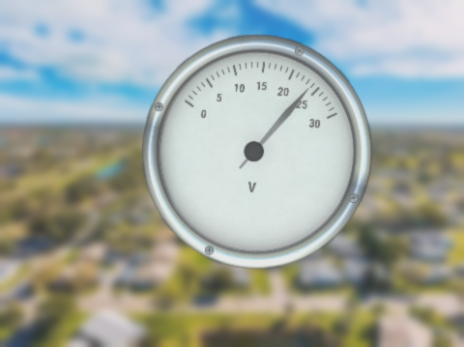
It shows 24 V
